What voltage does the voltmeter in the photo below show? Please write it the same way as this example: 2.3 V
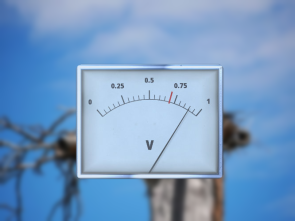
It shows 0.9 V
